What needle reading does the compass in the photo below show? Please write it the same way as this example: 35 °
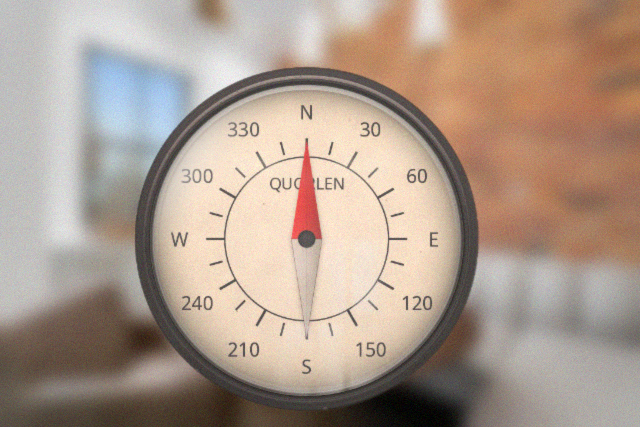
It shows 0 °
